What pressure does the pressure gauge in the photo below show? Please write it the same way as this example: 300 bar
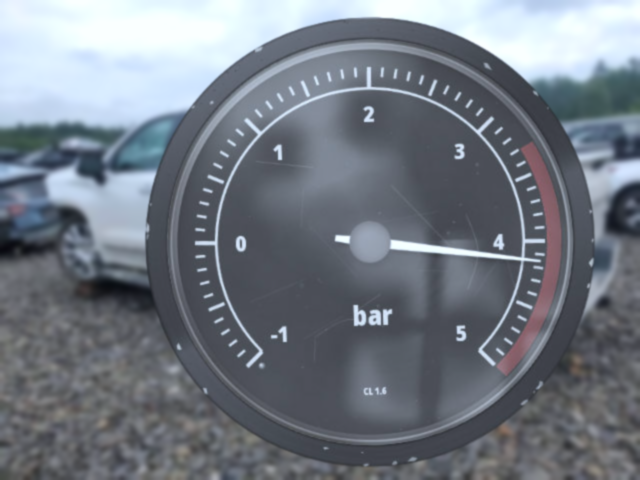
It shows 4.15 bar
